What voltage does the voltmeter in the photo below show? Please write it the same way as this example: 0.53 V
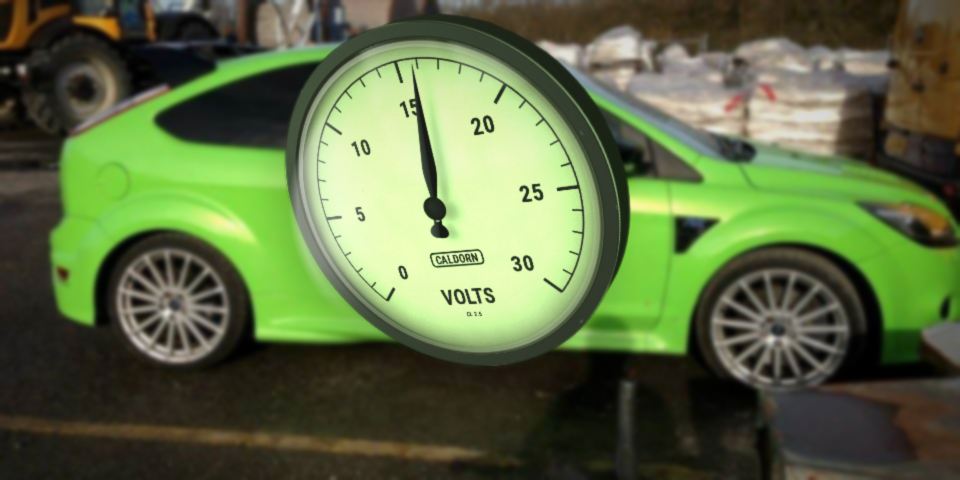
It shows 16 V
